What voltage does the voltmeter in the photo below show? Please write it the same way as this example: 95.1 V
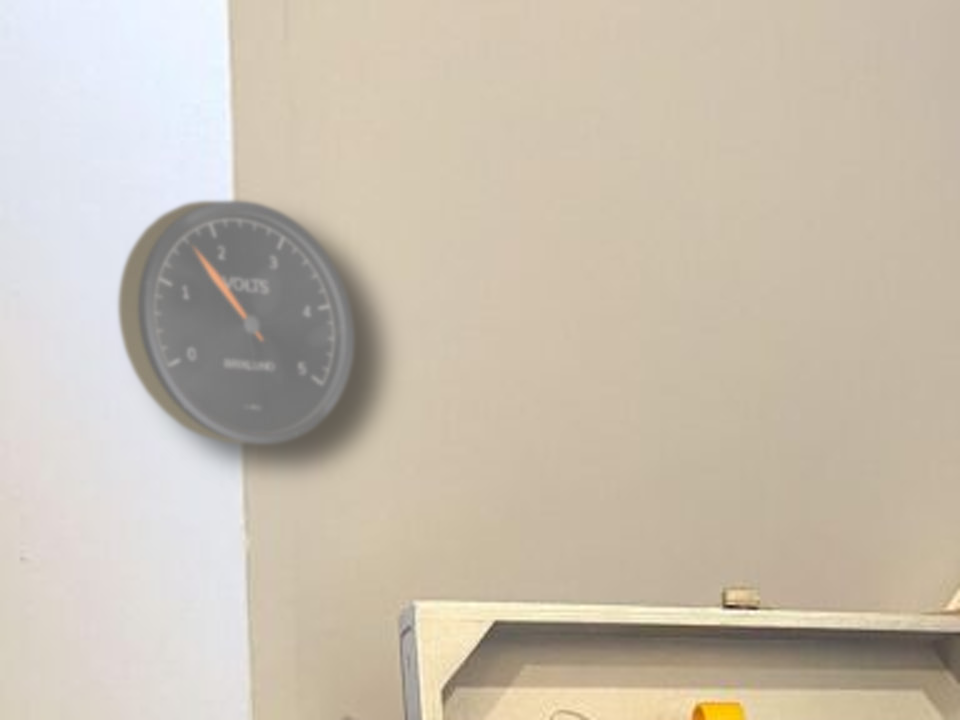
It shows 1.6 V
